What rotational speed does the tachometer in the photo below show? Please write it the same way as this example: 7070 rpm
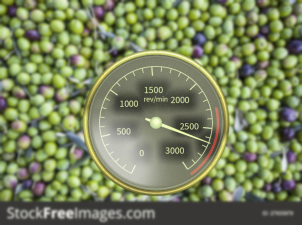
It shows 2650 rpm
